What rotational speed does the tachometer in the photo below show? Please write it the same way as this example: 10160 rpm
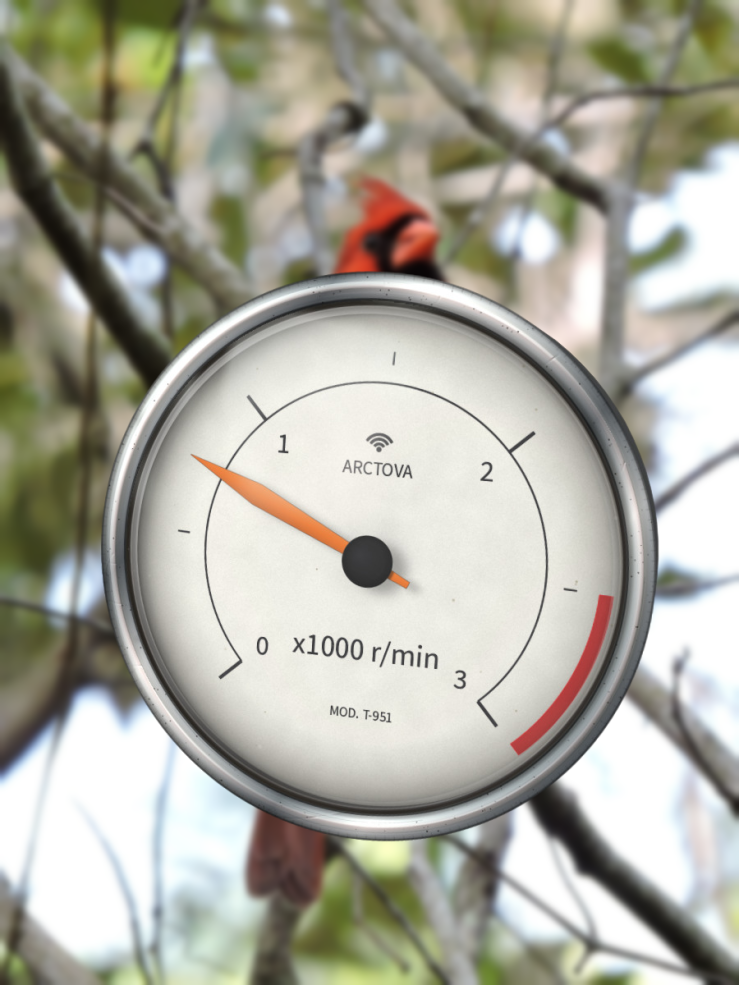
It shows 750 rpm
